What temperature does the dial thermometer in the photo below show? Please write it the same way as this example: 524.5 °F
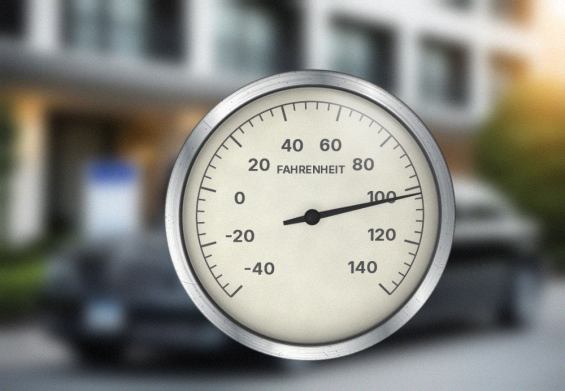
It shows 102 °F
